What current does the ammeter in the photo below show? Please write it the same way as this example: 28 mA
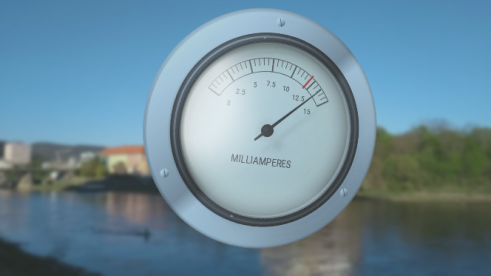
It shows 13.5 mA
